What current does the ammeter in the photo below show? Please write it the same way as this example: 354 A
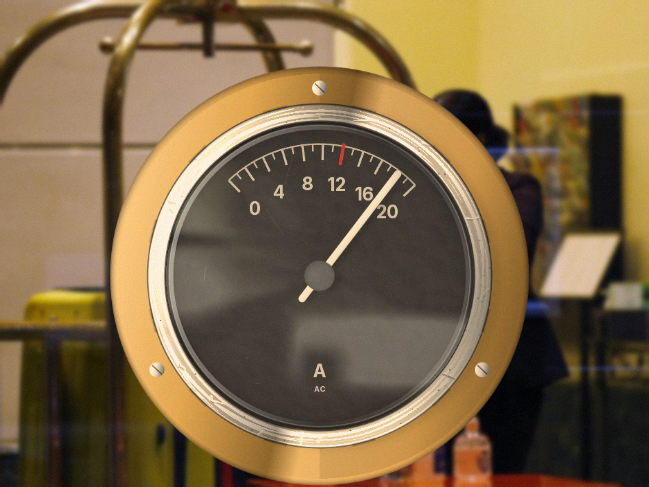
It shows 18 A
